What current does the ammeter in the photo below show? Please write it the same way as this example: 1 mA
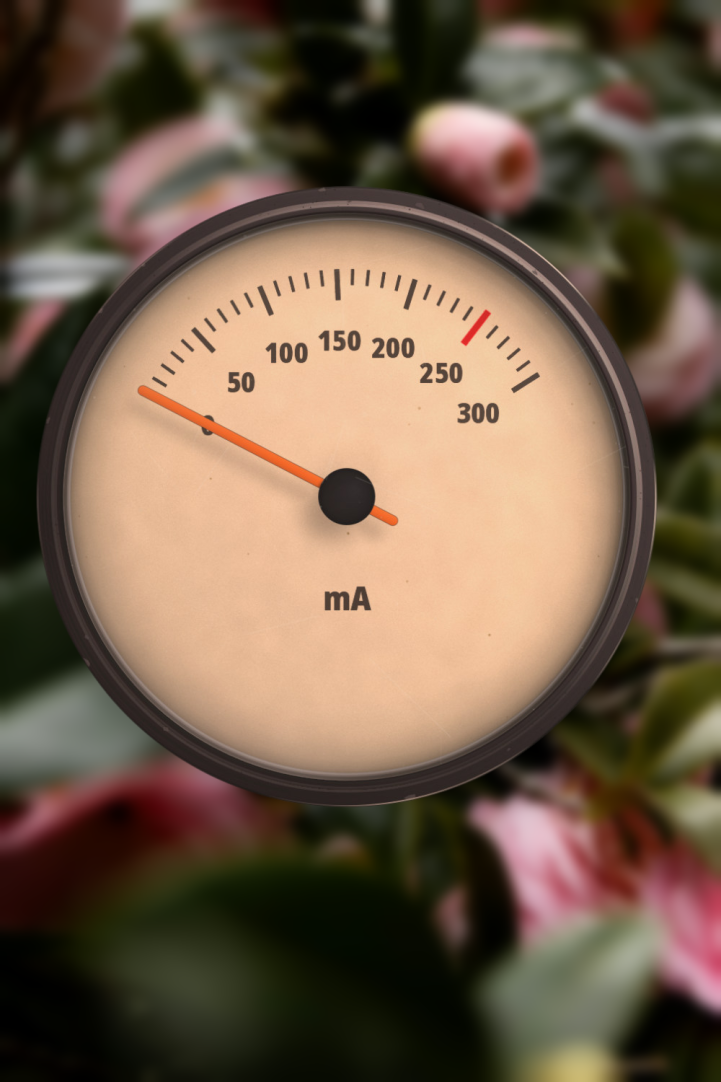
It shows 0 mA
